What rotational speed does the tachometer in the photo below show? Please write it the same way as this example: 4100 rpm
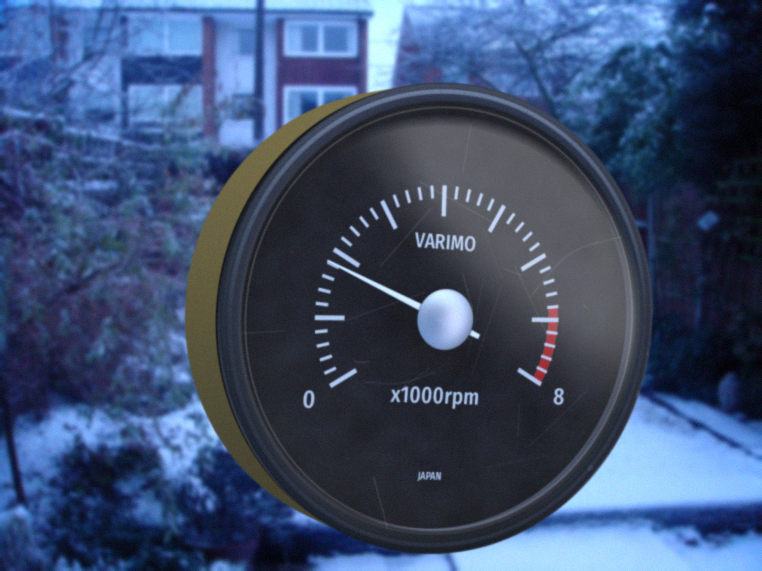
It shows 1800 rpm
